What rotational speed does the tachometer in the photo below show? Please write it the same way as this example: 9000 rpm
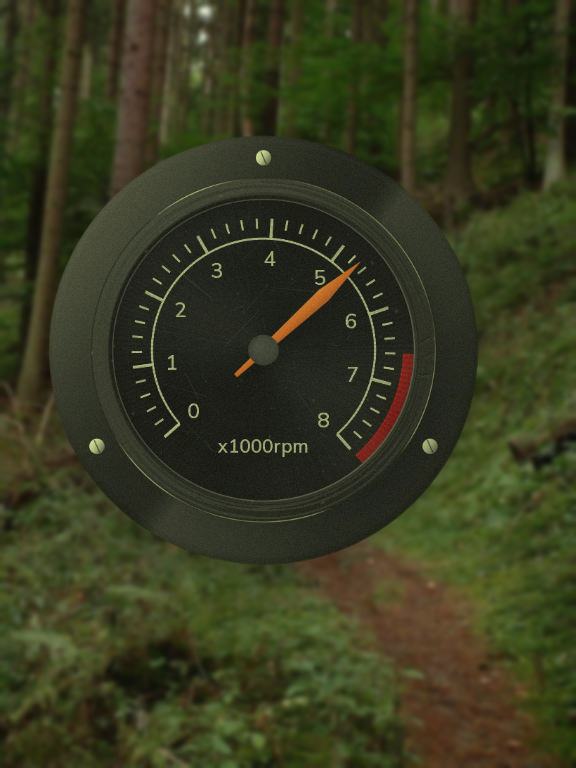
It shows 5300 rpm
